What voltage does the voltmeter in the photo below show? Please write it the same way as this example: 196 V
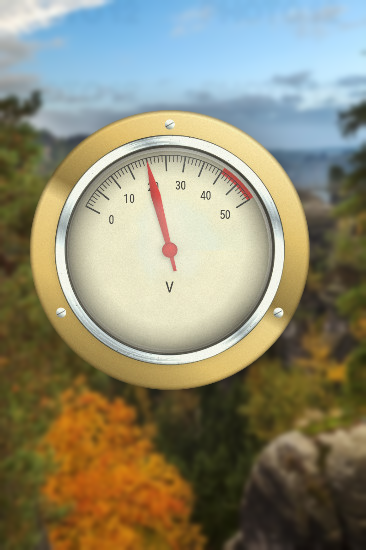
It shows 20 V
